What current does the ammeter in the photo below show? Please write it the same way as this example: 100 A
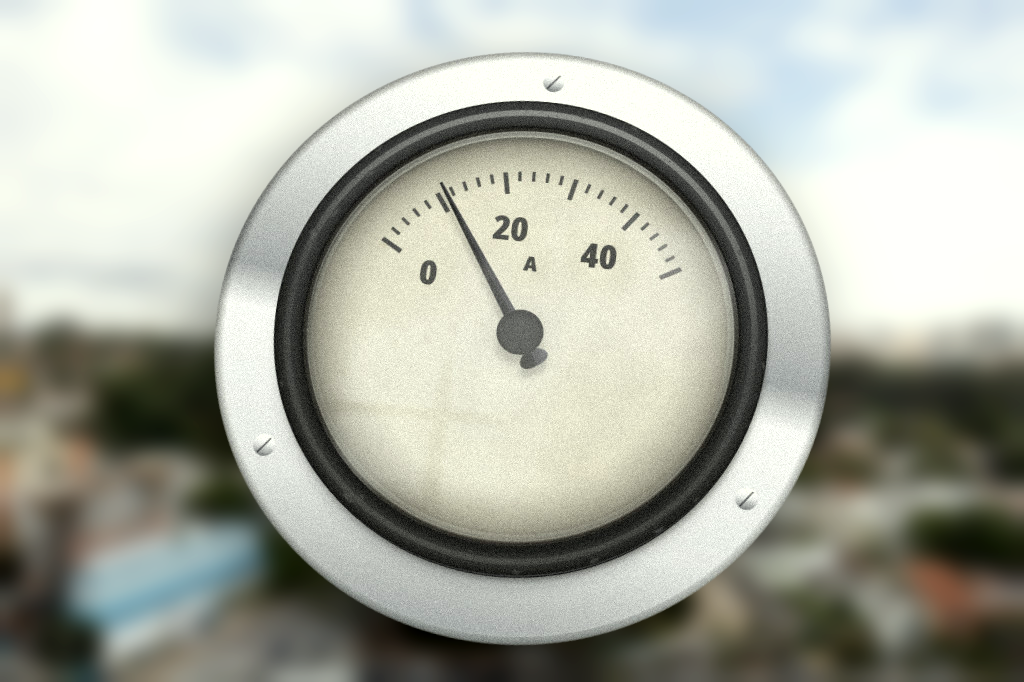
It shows 11 A
